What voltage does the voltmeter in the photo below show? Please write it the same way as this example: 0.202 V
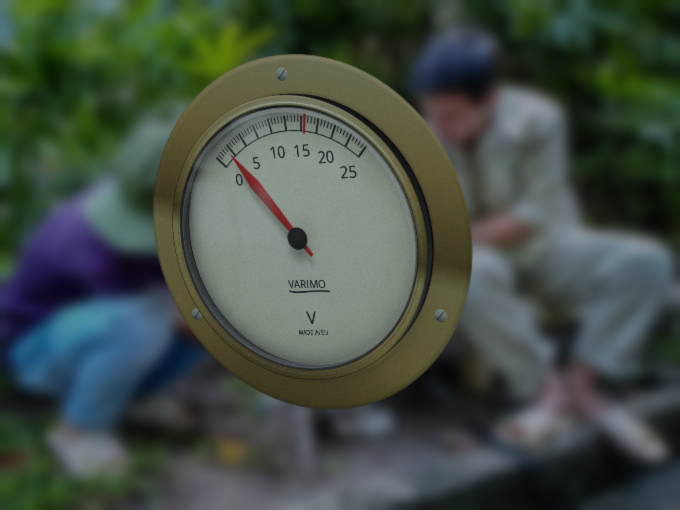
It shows 2.5 V
